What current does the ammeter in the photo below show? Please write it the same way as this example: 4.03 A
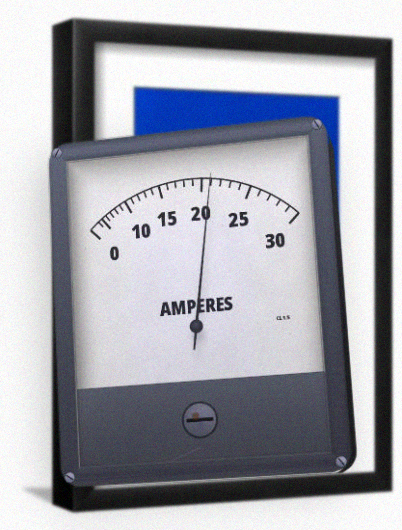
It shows 21 A
